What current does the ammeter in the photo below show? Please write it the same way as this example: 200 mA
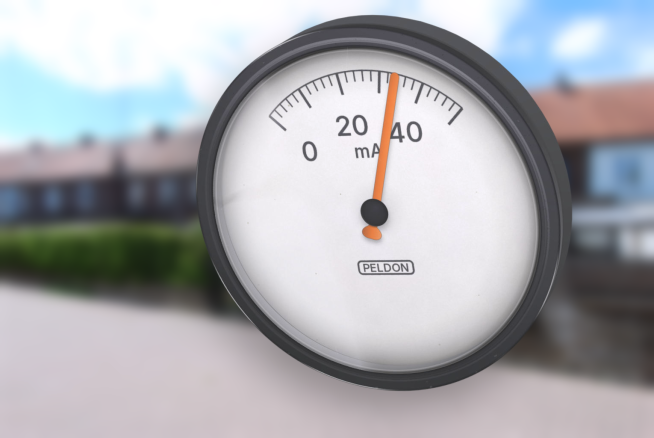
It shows 34 mA
